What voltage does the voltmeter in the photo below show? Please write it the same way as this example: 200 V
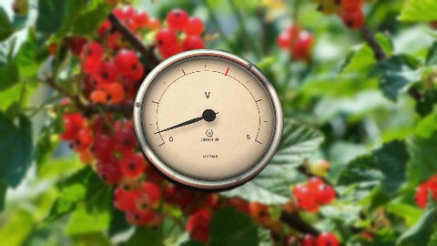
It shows 0.25 V
